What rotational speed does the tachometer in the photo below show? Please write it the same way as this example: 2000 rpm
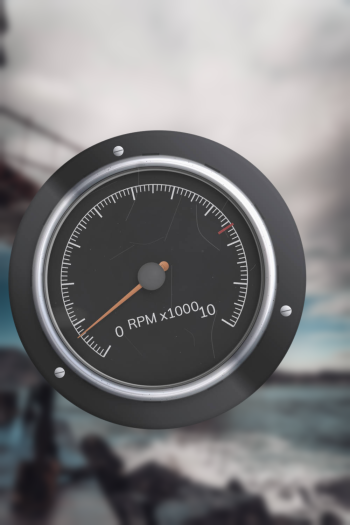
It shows 700 rpm
